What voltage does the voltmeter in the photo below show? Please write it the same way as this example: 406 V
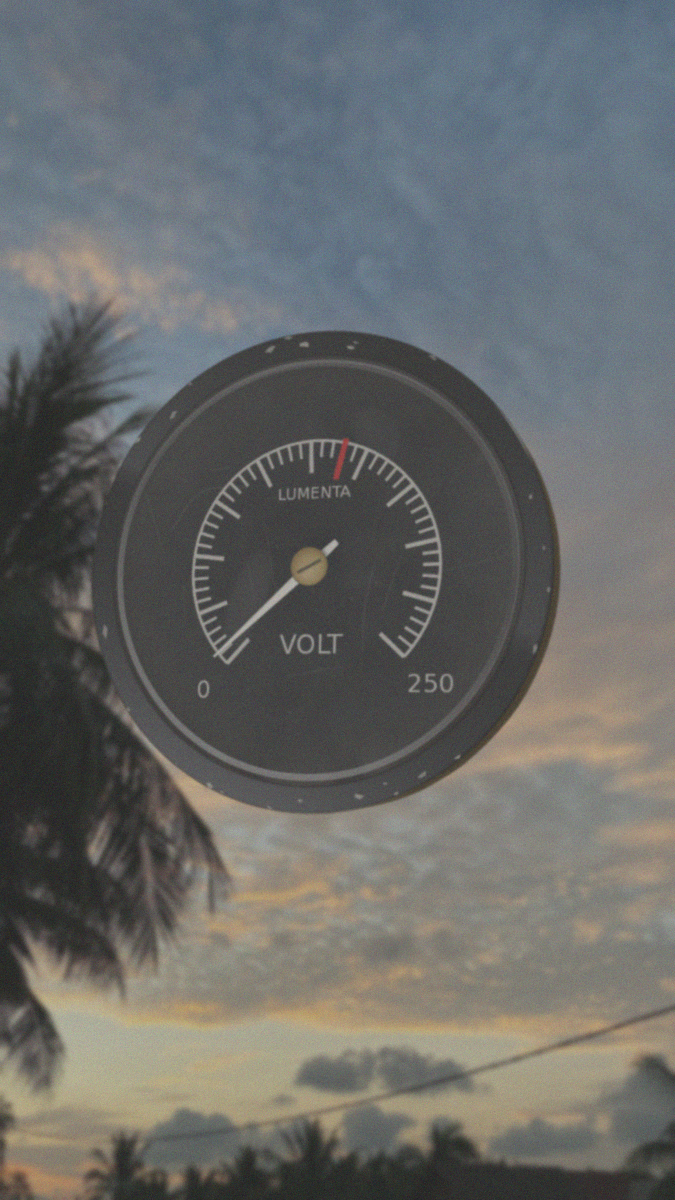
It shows 5 V
